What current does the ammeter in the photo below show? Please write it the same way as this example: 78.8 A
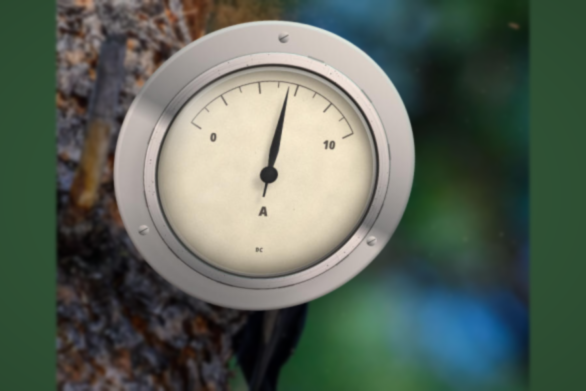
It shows 5.5 A
